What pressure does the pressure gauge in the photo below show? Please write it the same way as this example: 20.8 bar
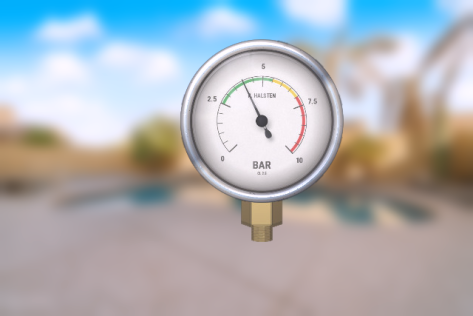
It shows 4 bar
